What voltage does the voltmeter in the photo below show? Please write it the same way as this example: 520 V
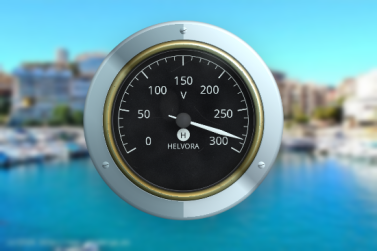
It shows 285 V
